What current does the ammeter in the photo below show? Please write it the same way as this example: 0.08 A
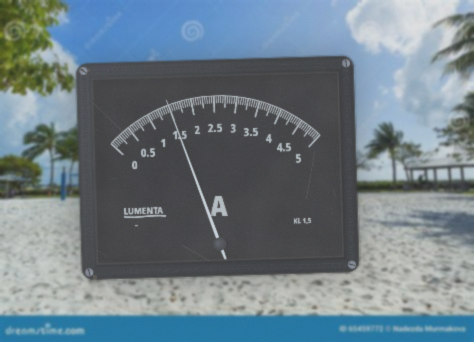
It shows 1.5 A
